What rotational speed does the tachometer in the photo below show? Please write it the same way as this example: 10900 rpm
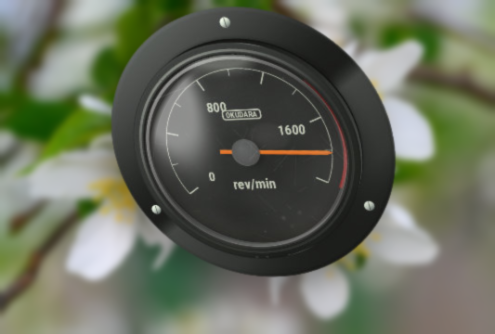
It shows 1800 rpm
